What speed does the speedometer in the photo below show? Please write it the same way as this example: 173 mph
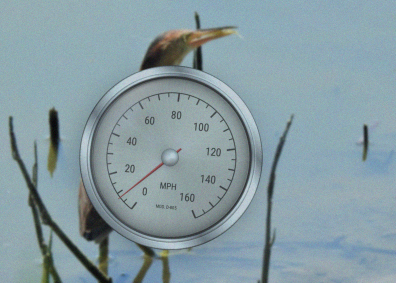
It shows 7.5 mph
